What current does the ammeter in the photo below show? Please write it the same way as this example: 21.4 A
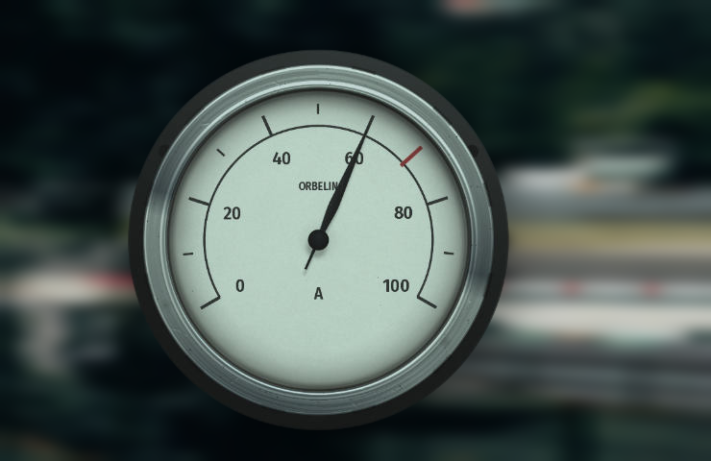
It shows 60 A
